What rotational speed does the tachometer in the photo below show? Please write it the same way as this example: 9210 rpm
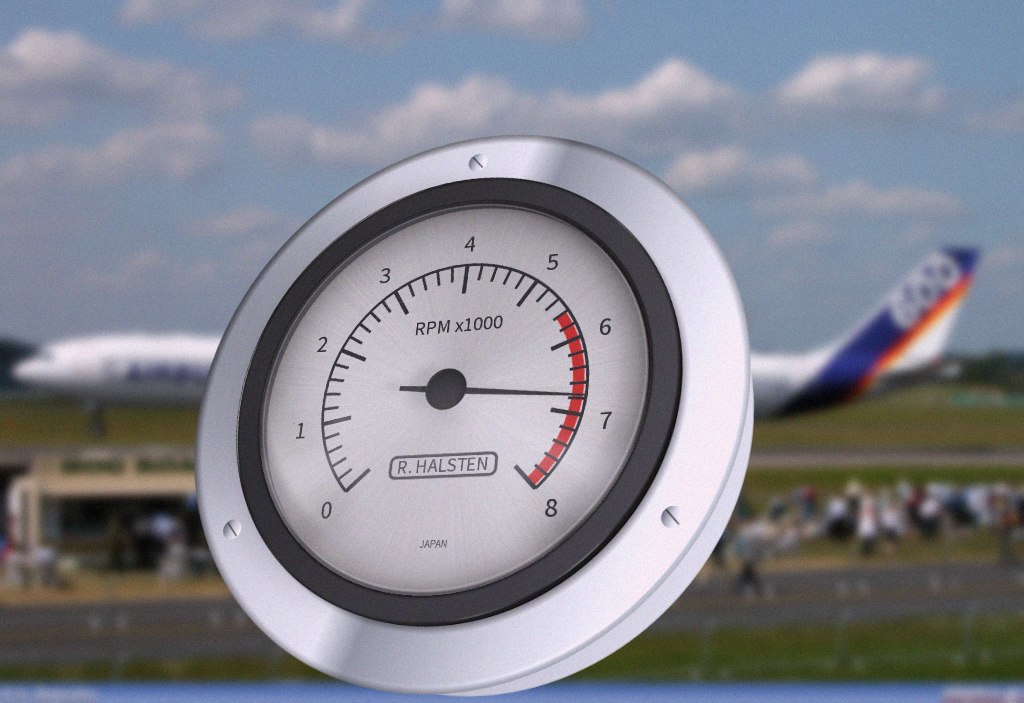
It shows 6800 rpm
